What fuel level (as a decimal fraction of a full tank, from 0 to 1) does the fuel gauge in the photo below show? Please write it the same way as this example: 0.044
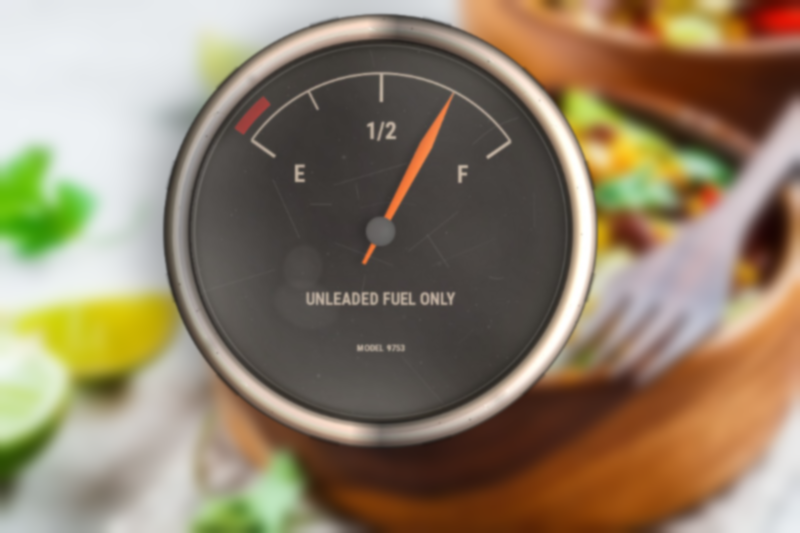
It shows 0.75
